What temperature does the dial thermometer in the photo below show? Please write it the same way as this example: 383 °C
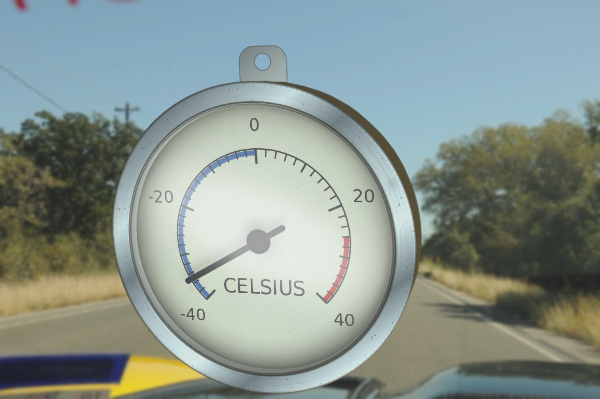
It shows -35 °C
